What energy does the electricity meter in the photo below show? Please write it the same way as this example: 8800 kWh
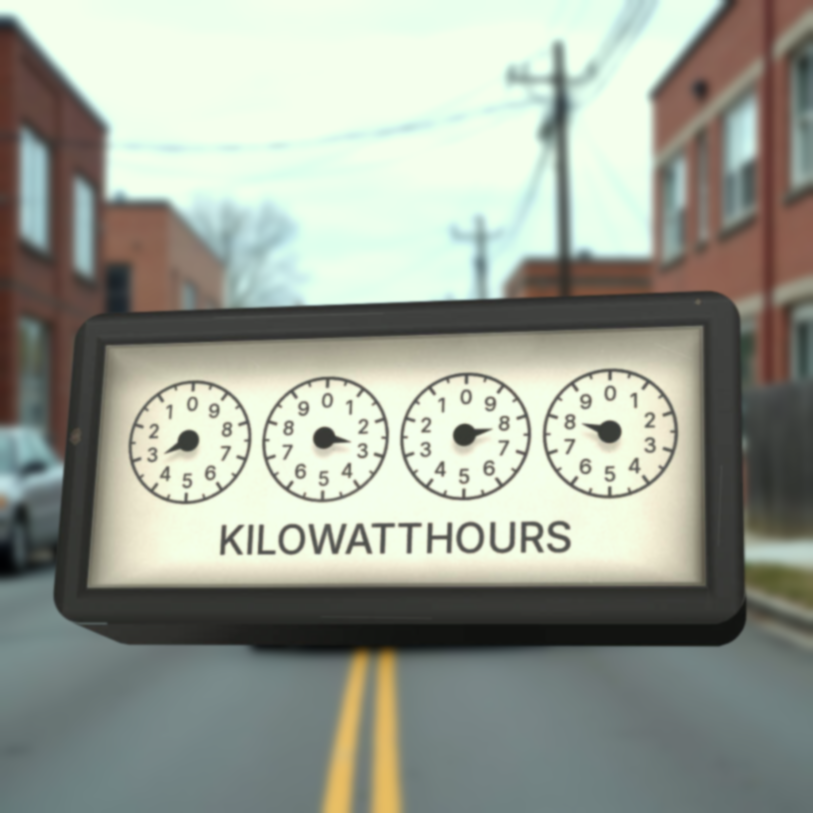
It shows 3278 kWh
